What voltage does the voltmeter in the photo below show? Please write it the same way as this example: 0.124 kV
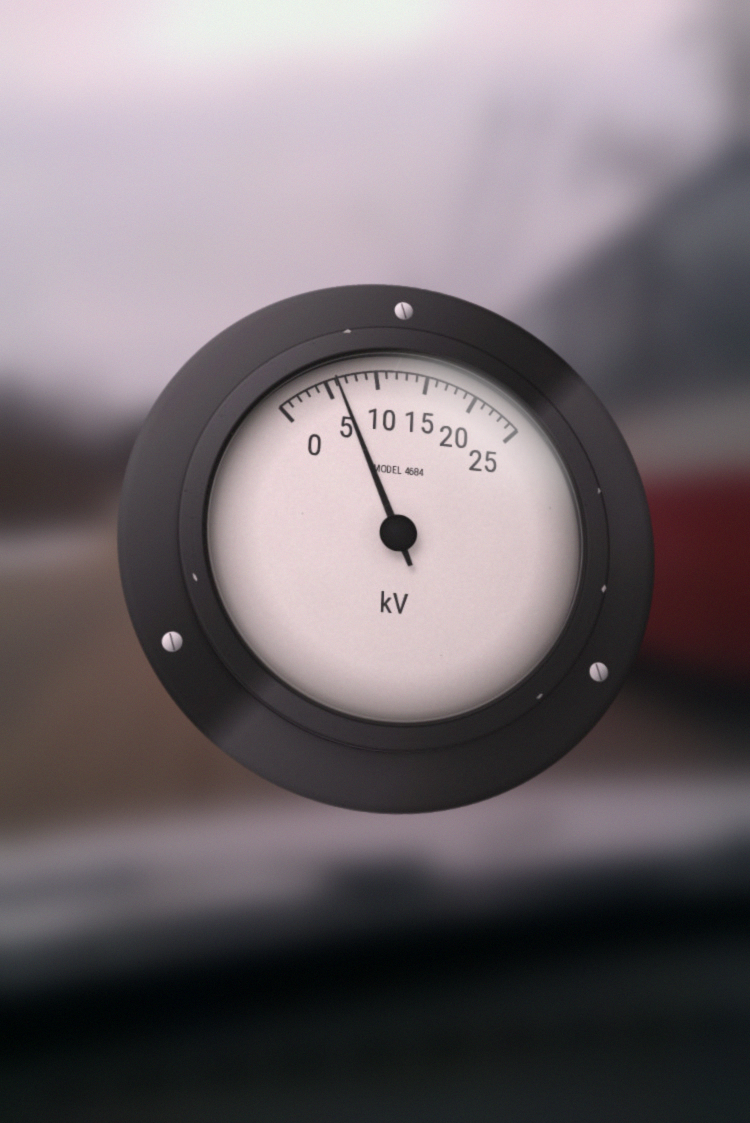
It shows 6 kV
